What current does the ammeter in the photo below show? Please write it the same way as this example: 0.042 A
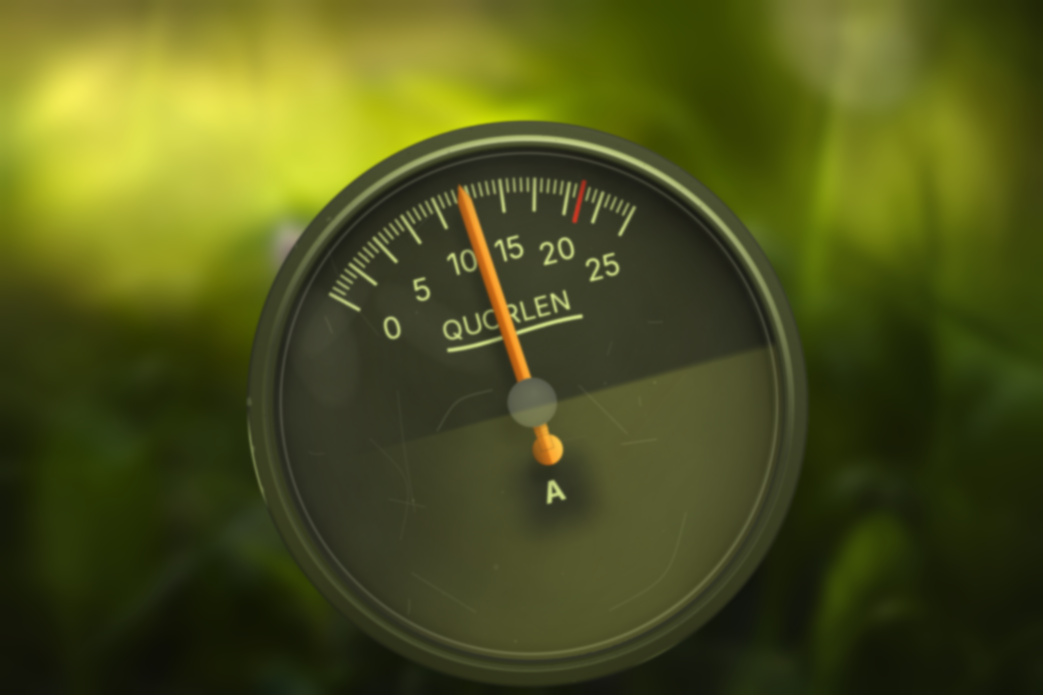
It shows 12 A
